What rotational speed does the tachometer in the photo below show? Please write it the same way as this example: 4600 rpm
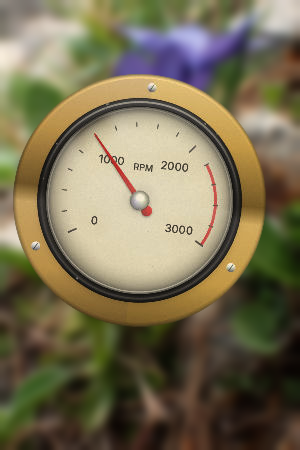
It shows 1000 rpm
